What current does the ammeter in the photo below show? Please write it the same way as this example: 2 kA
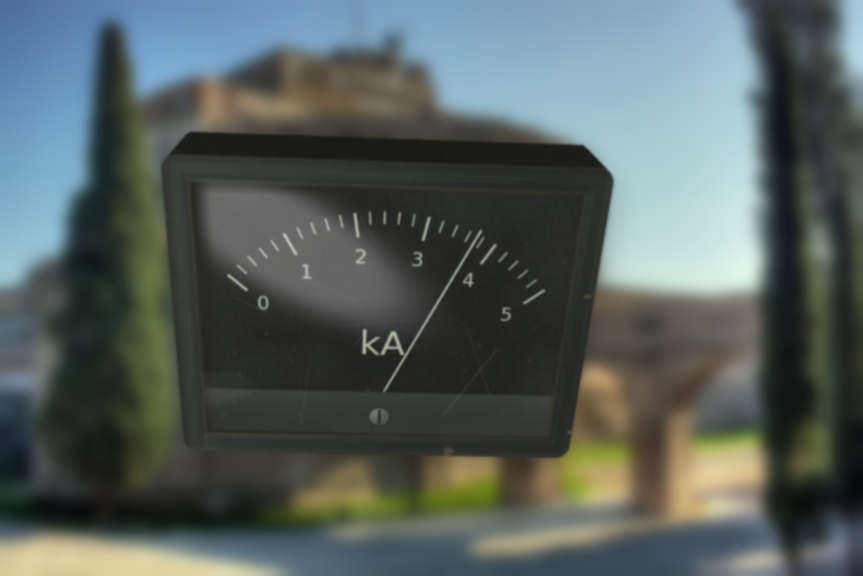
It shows 3.7 kA
